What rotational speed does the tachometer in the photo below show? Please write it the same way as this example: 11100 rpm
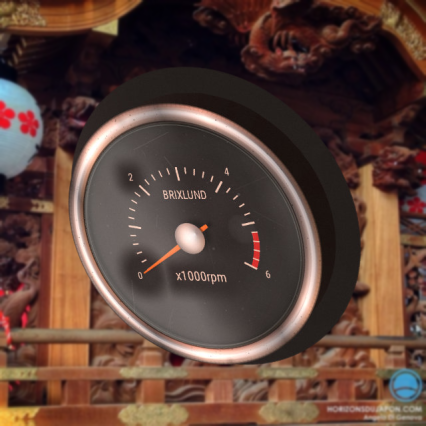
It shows 0 rpm
